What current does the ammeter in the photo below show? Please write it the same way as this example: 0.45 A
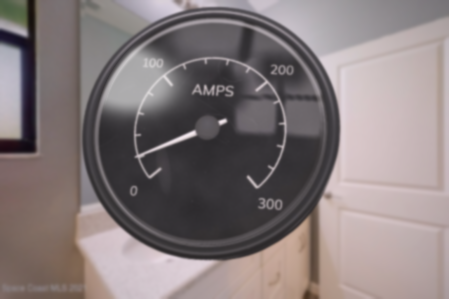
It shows 20 A
